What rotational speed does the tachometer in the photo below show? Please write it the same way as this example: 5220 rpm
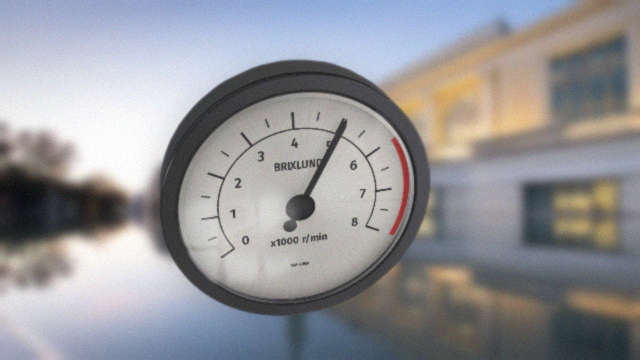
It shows 5000 rpm
